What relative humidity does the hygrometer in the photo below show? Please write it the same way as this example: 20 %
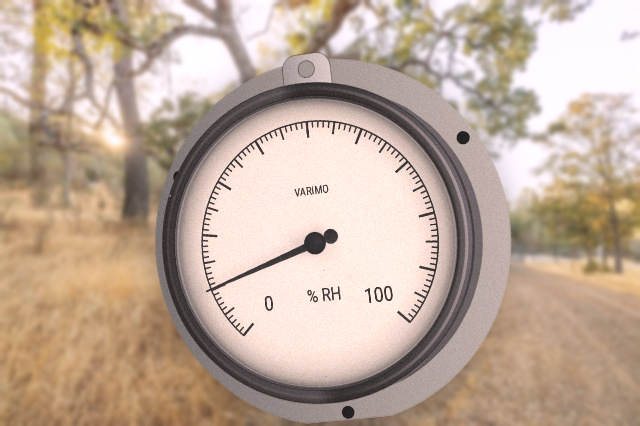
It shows 10 %
